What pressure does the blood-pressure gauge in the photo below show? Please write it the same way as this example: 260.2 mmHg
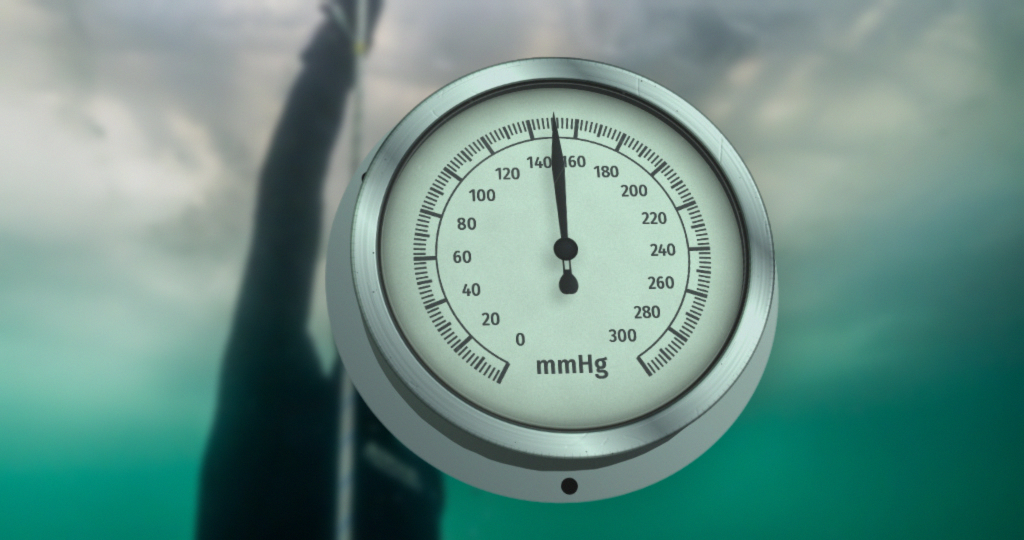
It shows 150 mmHg
